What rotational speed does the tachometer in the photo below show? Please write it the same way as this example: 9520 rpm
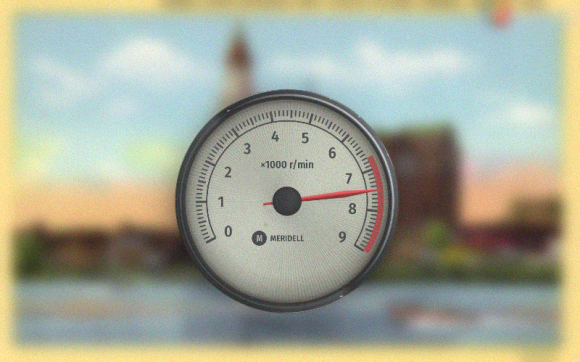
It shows 7500 rpm
